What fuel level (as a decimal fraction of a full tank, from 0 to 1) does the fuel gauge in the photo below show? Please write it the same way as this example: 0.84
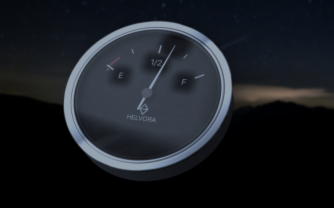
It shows 0.625
